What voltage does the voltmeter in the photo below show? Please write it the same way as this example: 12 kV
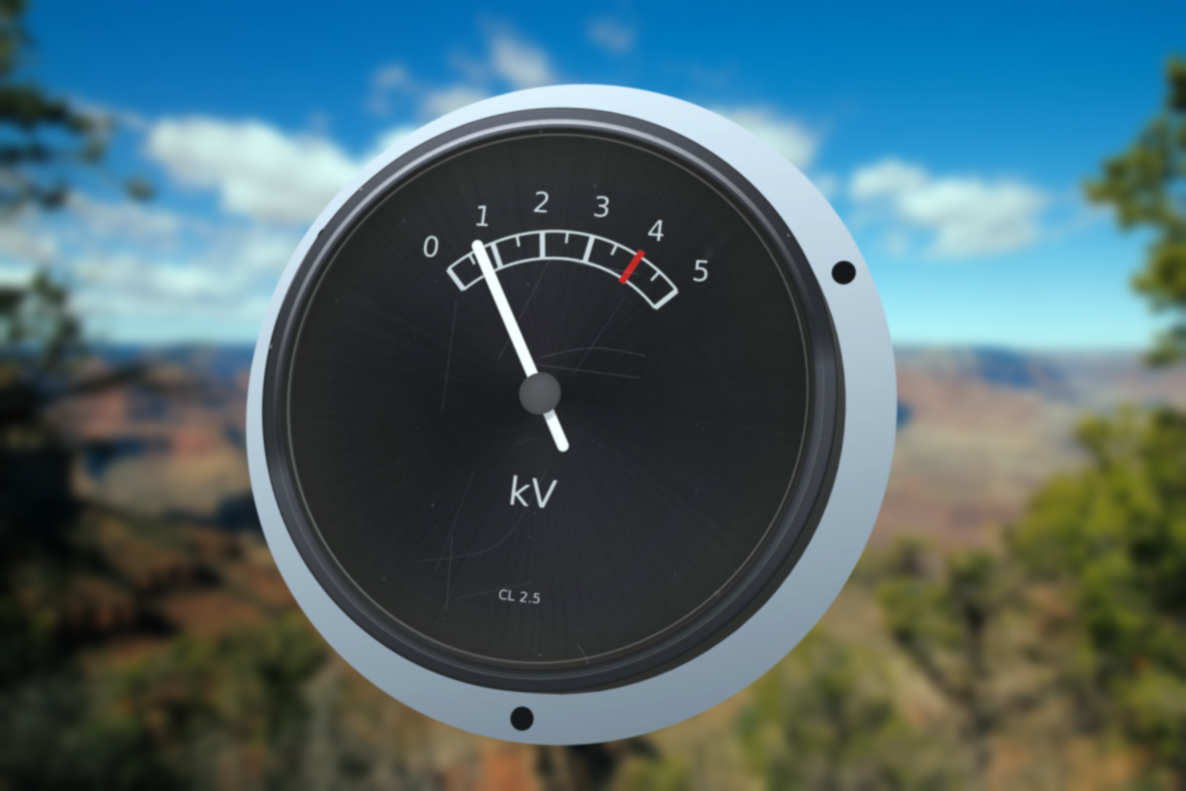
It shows 0.75 kV
